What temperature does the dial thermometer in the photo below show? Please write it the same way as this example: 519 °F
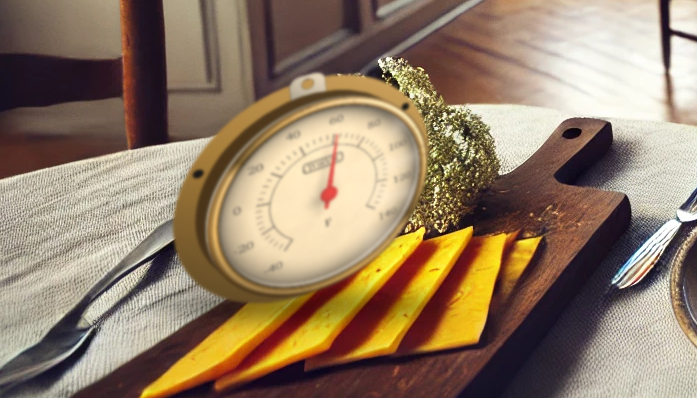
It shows 60 °F
